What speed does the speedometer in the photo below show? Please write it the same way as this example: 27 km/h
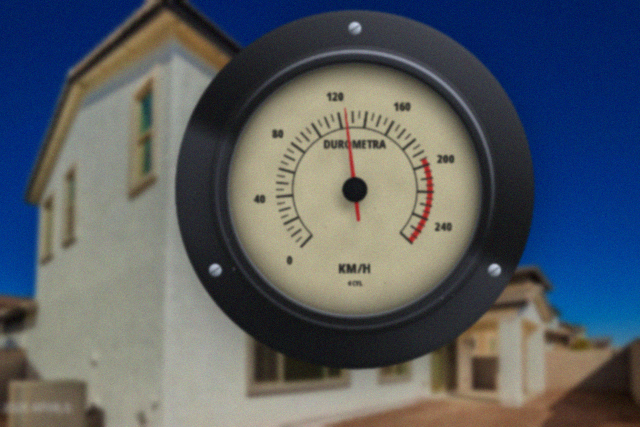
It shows 125 km/h
